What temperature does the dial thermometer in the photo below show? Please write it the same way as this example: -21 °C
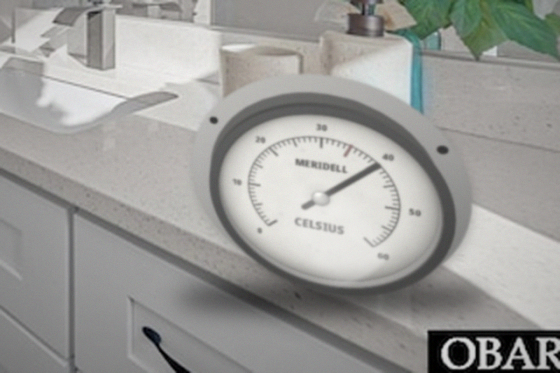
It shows 40 °C
